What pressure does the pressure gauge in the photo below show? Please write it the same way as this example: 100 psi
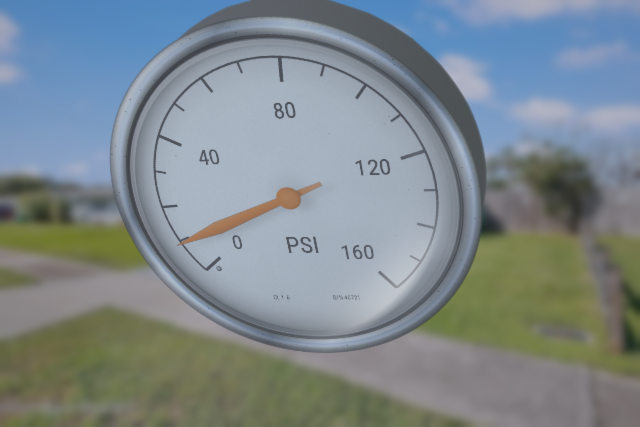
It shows 10 psi
